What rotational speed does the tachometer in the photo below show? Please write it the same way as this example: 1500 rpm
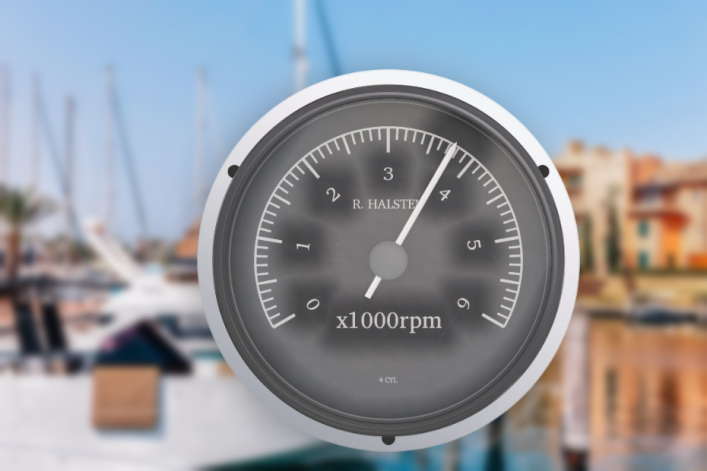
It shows 3750 rpm
